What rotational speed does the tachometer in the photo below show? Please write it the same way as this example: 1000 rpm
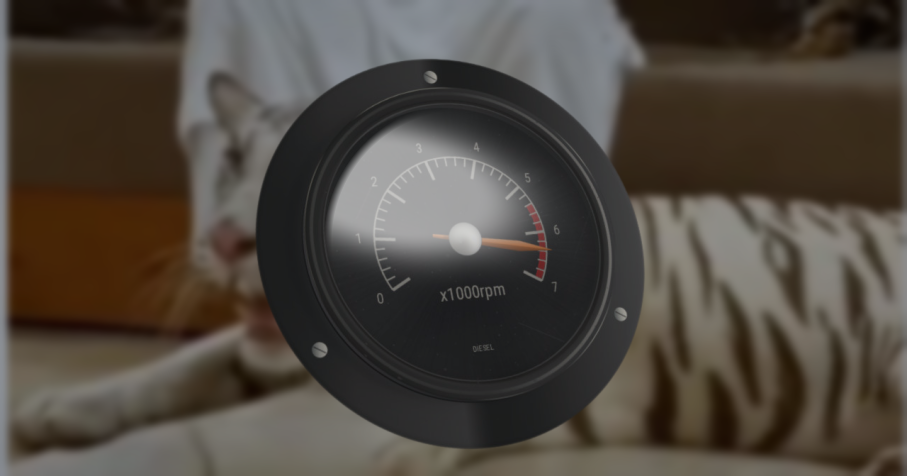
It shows 6400 rpm
